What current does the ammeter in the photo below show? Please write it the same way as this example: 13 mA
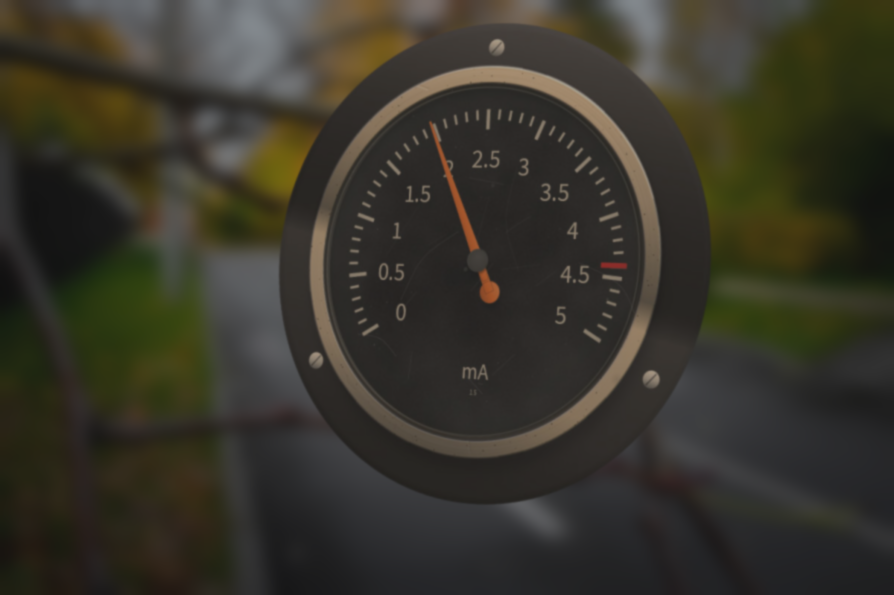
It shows 2 mA
